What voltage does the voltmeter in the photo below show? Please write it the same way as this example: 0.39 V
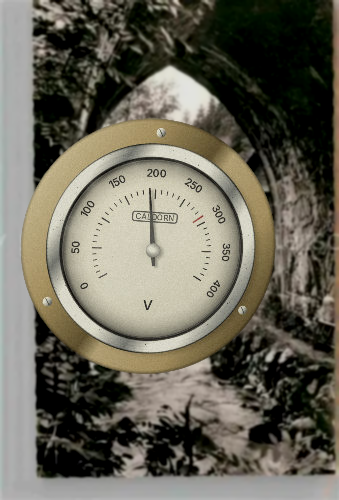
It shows 190 V
